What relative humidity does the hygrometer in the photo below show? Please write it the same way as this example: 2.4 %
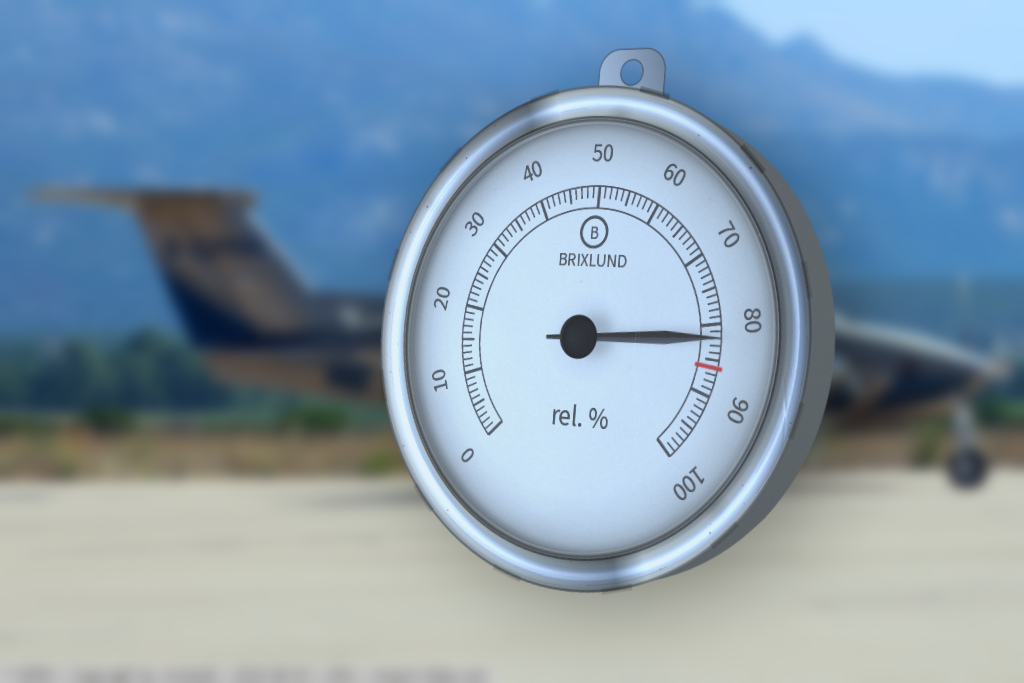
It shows 82 %
